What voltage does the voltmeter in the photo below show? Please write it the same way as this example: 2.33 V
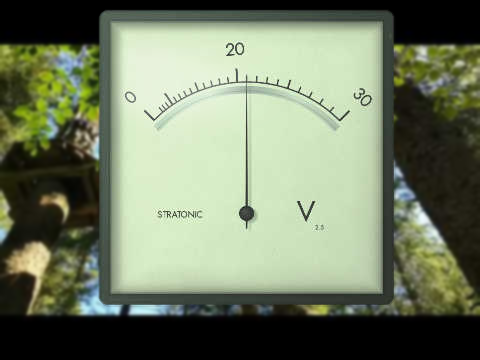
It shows 21 V
